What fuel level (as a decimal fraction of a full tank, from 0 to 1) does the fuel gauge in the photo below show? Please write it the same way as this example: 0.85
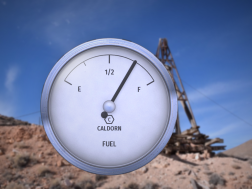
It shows 0.75
